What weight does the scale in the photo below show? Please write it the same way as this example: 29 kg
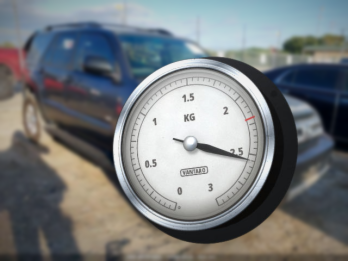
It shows 2.55 kg
